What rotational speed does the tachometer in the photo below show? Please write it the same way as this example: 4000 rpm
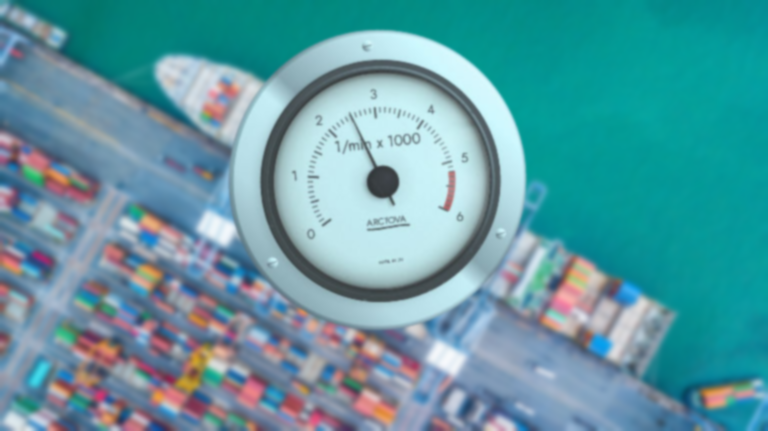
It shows 2500 rpm
